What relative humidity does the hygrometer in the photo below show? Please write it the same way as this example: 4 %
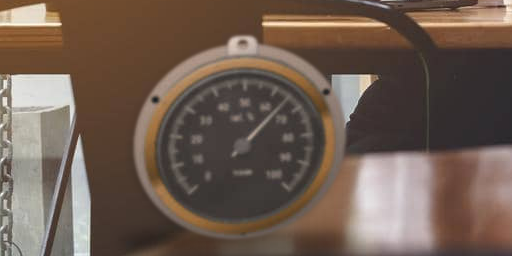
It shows 65 %
